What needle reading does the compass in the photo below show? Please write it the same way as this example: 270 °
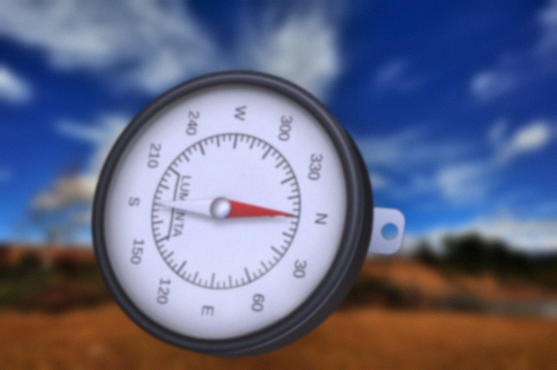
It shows 0 °
